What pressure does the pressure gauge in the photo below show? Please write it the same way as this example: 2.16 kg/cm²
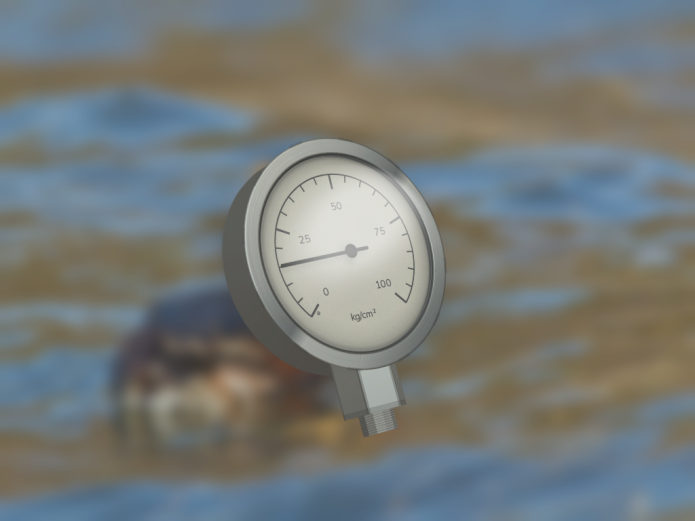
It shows 15 kg/cm²
